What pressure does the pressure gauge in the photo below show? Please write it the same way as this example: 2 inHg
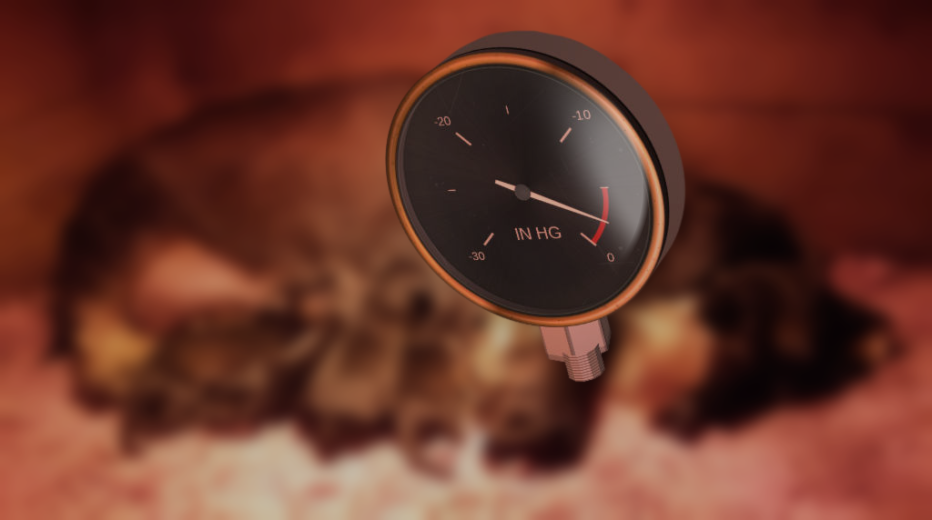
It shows -2.5 inHg
